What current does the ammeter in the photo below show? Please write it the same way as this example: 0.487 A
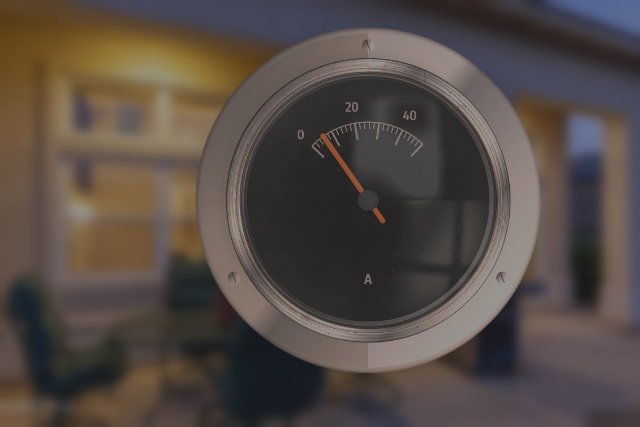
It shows 6 A
